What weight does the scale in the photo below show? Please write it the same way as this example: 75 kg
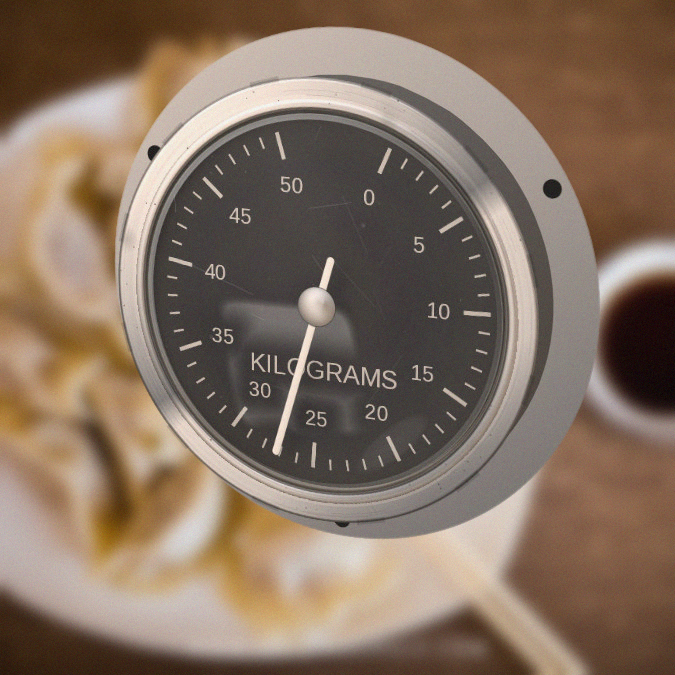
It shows 27 kg
